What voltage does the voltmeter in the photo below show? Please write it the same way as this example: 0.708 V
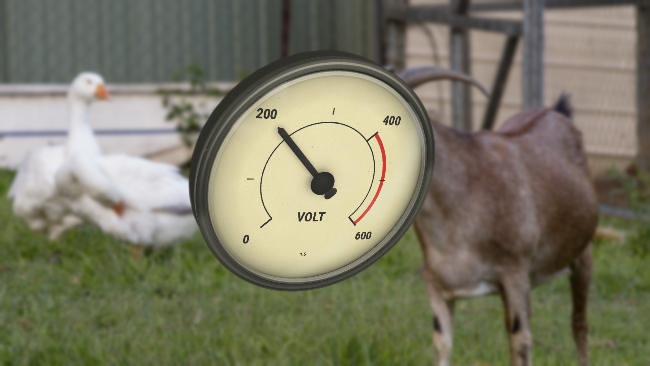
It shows 200 V
